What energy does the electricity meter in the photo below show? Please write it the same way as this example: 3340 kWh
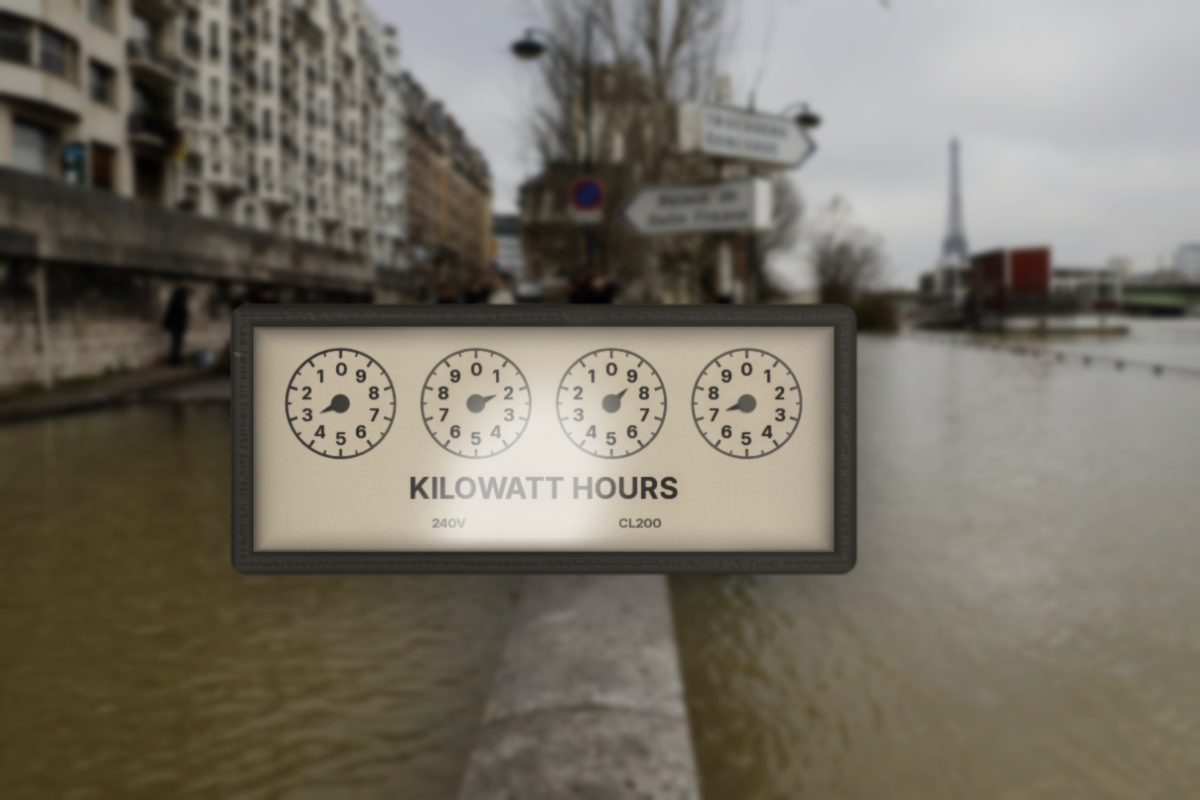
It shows 3187 kWh
